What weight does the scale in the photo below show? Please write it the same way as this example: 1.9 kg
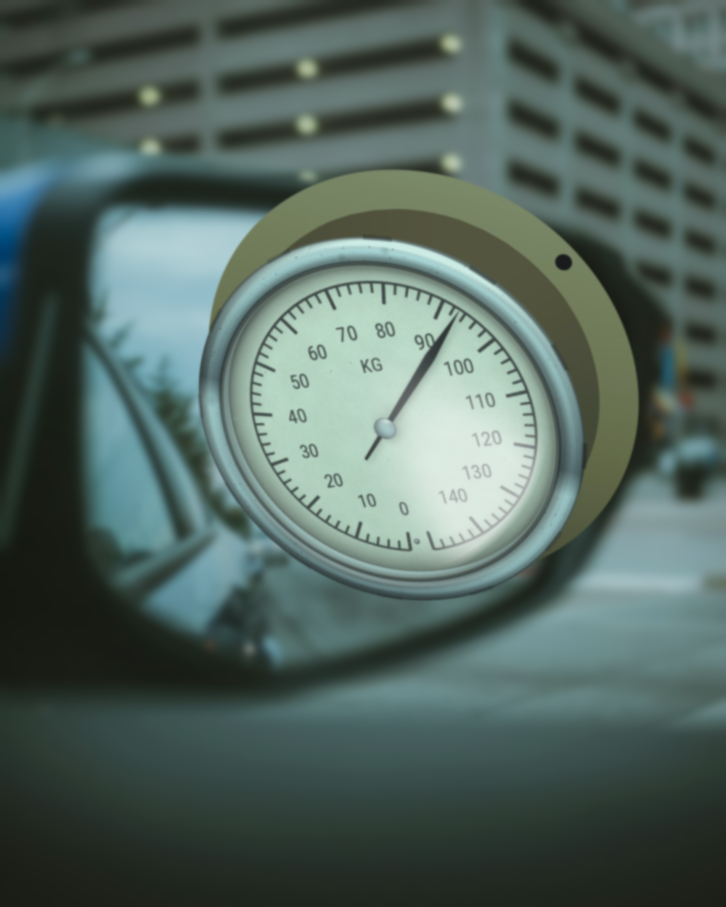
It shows 93 kg
